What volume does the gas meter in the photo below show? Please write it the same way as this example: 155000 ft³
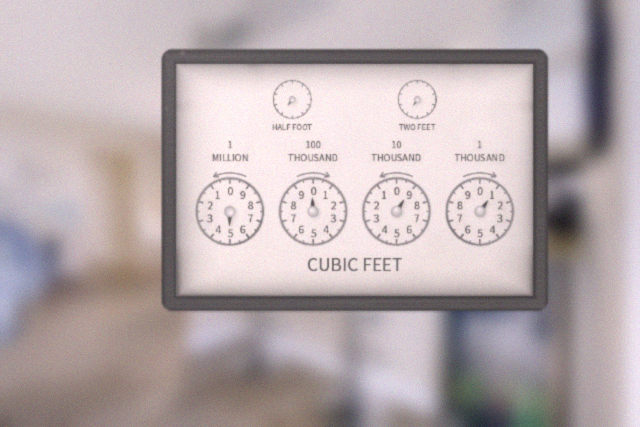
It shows 499100 ft³
